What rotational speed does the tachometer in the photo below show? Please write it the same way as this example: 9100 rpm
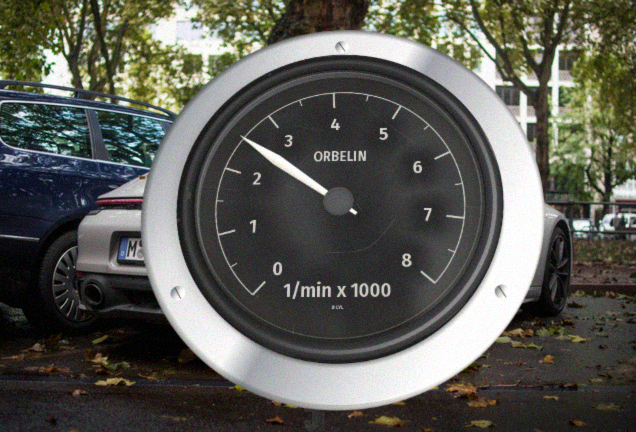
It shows 2500 rpm
